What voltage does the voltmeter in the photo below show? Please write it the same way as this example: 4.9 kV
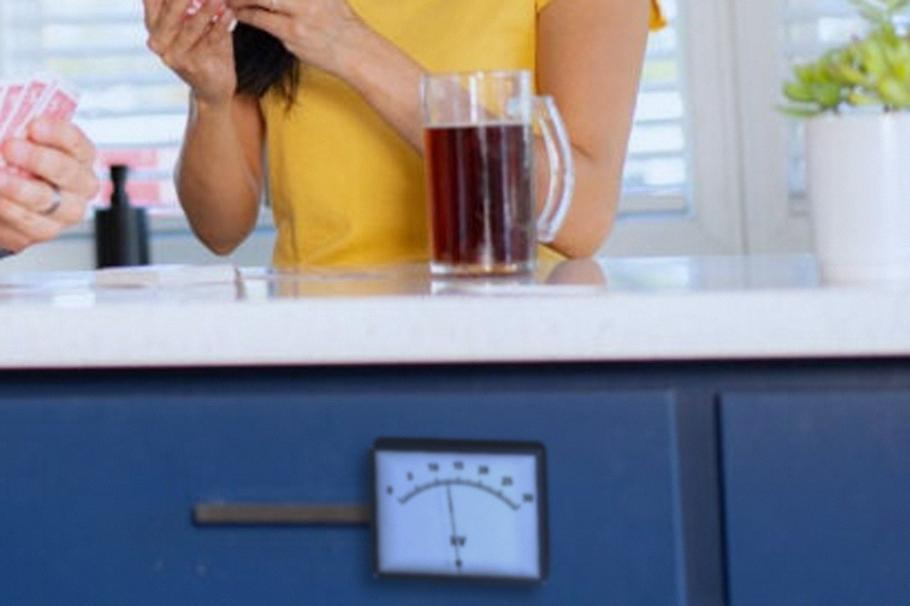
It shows 12.5 kV
